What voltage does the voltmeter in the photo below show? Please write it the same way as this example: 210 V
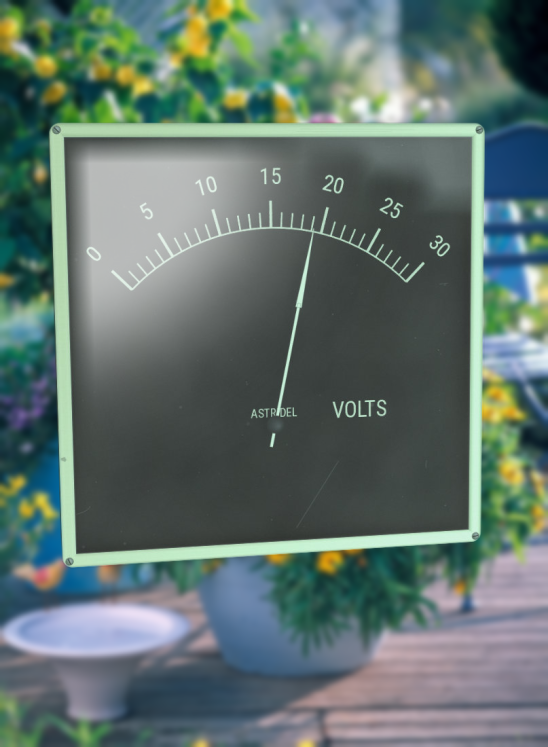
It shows 19 V
